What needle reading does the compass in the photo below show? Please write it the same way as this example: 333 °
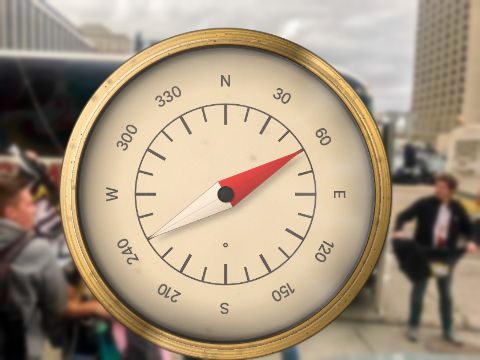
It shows 60 °
